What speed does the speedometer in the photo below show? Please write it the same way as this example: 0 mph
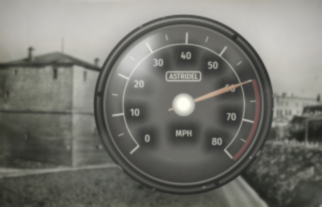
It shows 60 mph
